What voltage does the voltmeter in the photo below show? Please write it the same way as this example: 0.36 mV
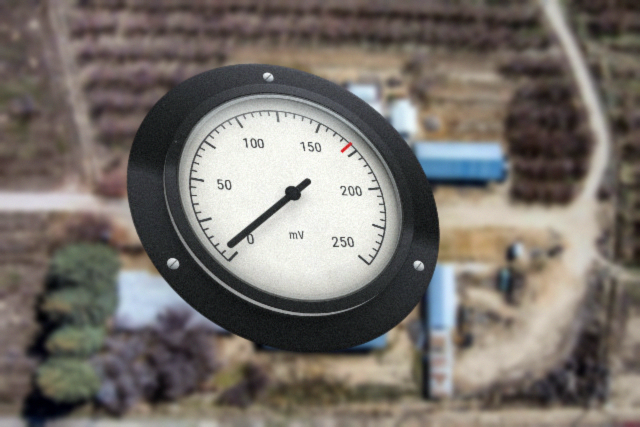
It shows 5 mV
